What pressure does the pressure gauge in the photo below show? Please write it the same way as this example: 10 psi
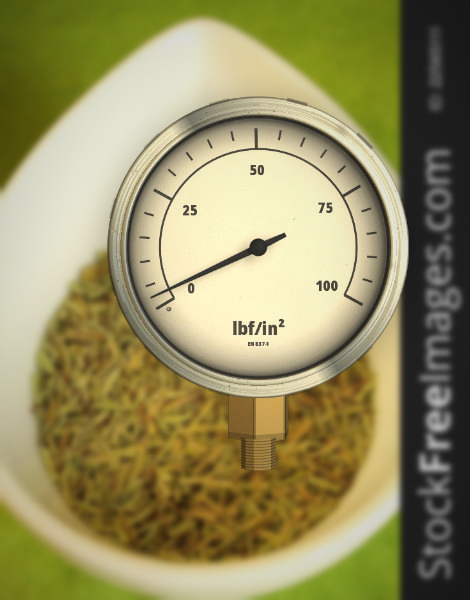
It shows 2.5 psi
